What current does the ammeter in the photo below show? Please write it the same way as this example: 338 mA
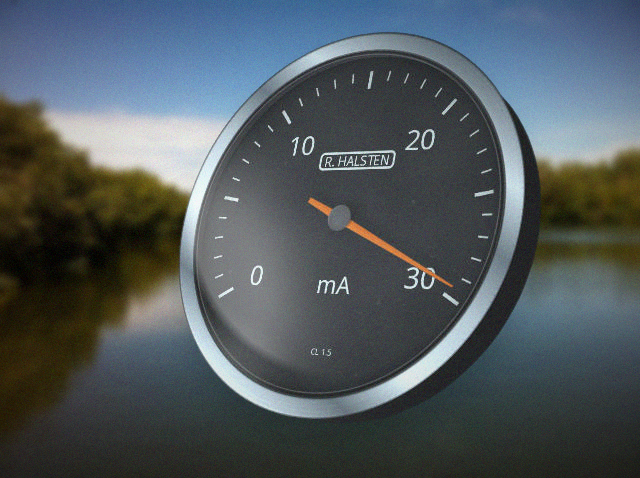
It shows 29.5 mA
